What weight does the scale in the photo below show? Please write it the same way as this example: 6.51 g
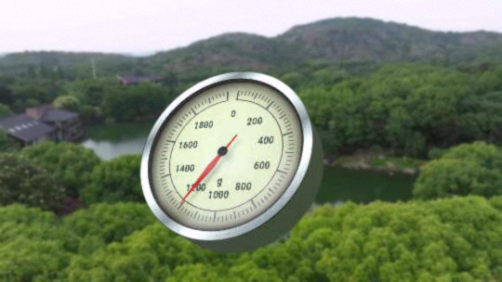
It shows 1200 g
